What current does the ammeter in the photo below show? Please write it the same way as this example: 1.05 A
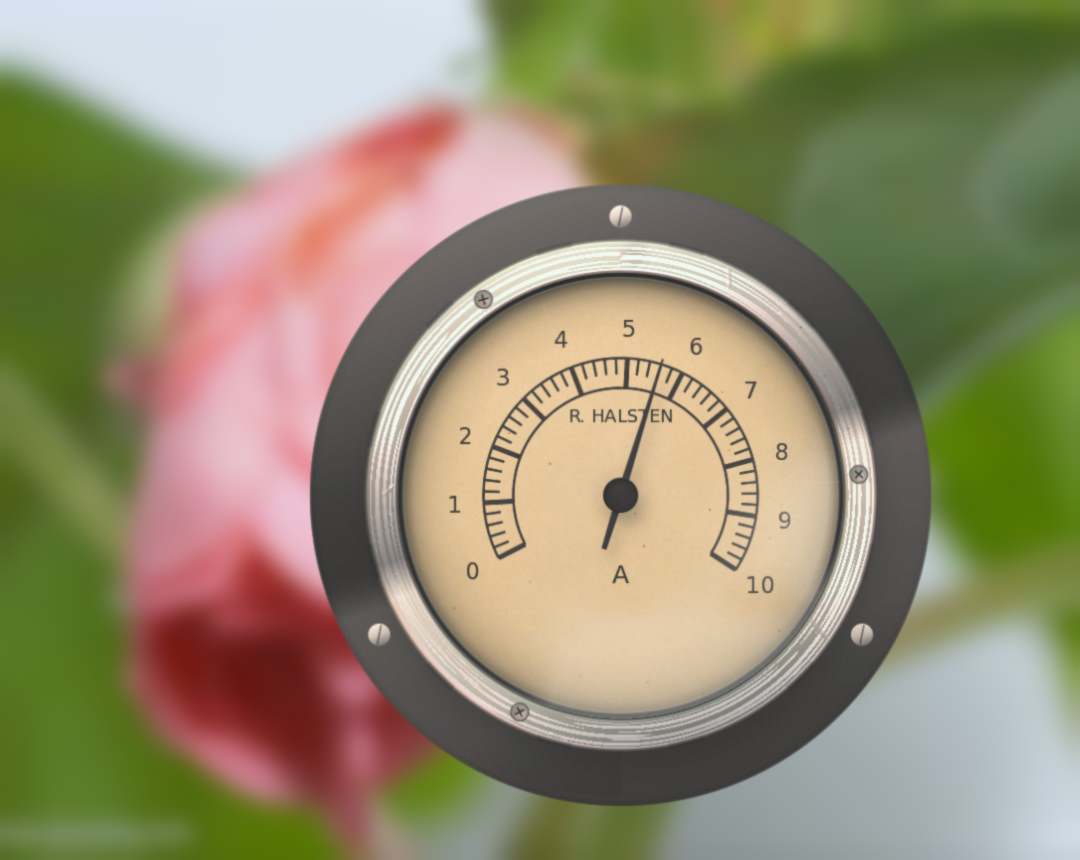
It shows 5.6 A
